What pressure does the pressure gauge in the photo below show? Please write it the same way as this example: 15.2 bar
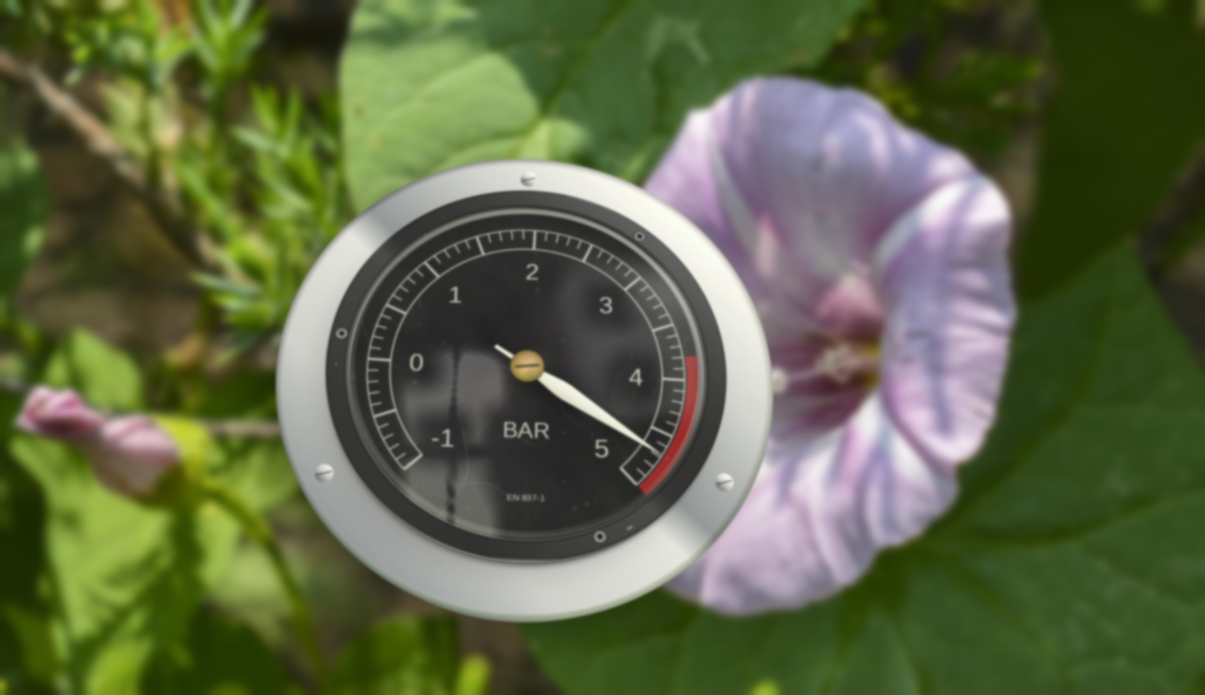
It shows 4.7 bar
